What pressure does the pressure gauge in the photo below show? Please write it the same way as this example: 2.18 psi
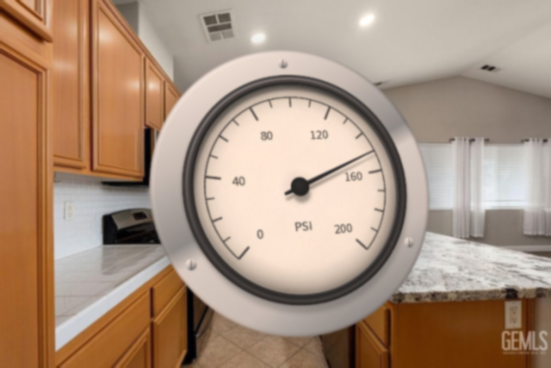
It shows 150 psi
